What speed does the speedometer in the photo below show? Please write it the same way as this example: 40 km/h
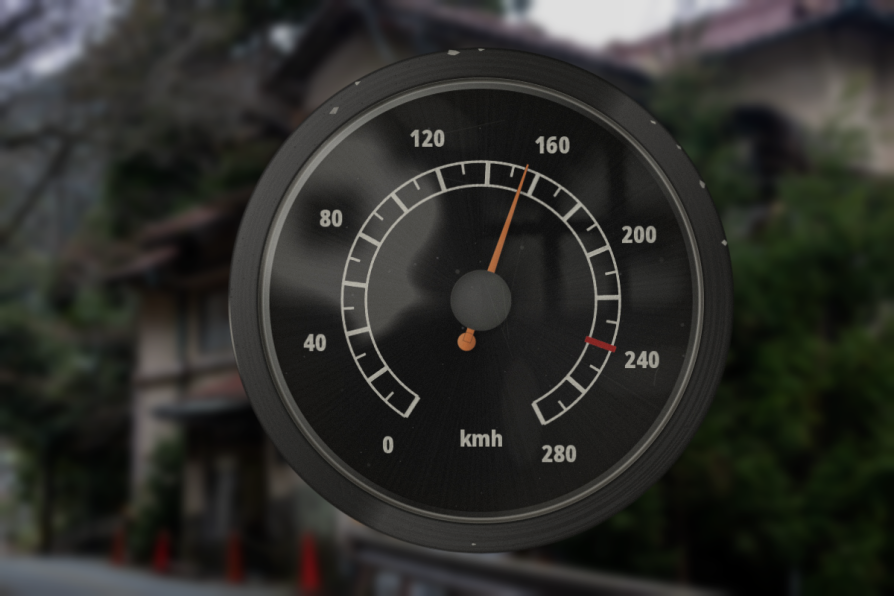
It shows 155 km/h
